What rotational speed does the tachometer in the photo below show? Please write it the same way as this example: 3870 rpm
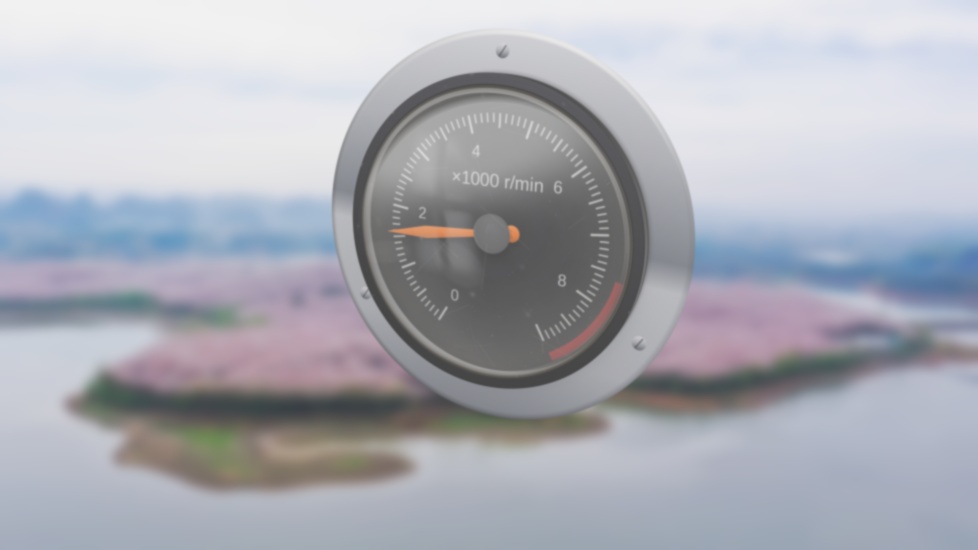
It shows 1600 rpm
